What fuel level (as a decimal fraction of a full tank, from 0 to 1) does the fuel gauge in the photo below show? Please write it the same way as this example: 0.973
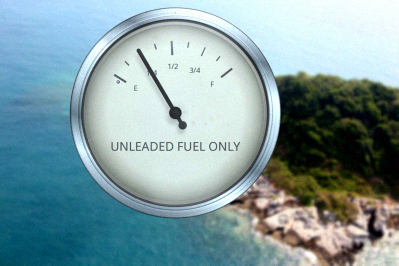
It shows 0.25
